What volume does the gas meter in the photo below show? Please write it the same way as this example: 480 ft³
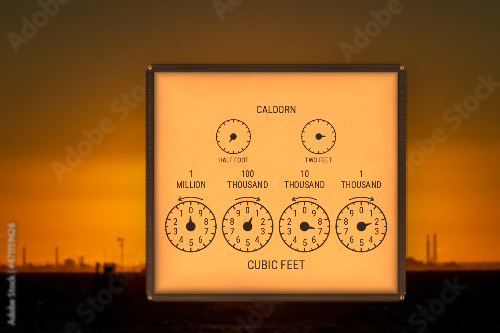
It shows 7200 ft³
